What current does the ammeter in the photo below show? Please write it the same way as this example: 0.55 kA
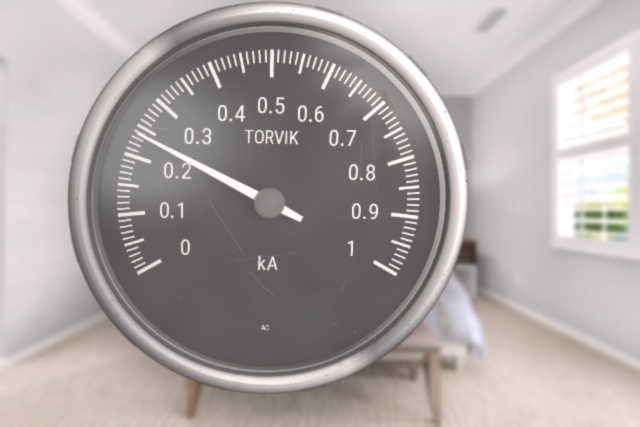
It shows 0.24 kA
